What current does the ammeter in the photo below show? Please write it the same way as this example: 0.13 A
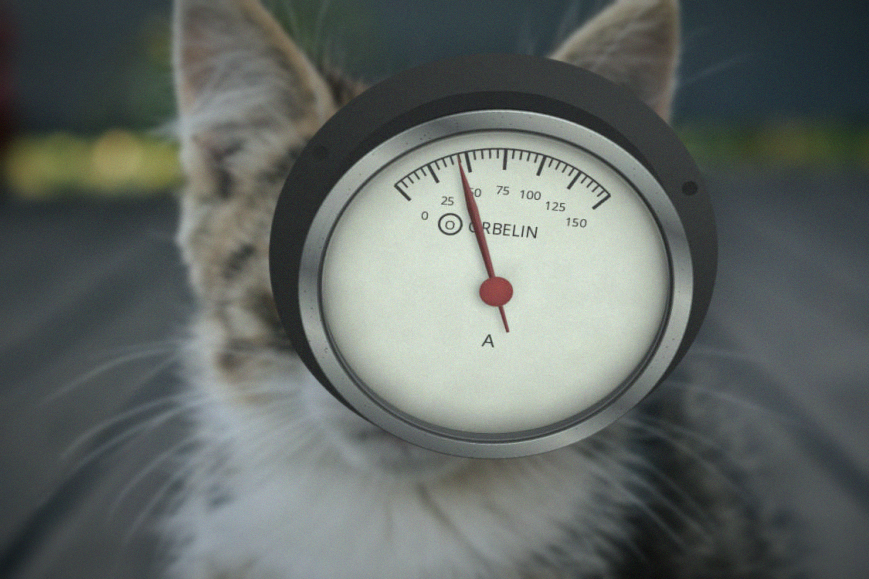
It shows 45 A
